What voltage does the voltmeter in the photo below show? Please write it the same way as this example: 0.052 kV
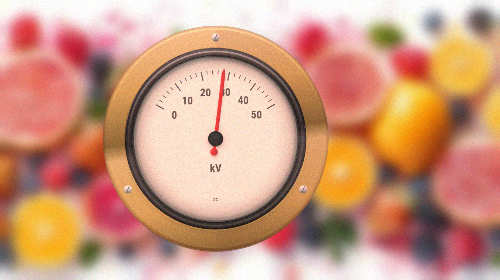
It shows 28 kV
